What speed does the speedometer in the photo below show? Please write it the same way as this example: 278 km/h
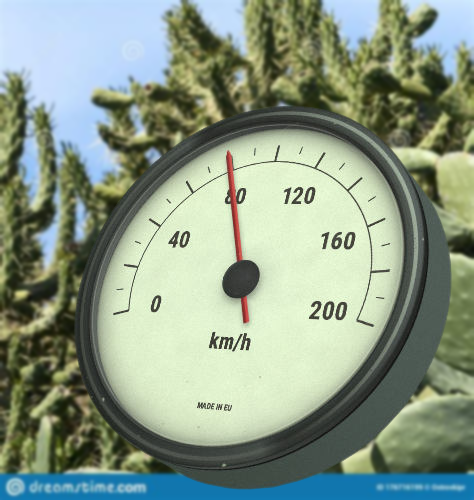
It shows 80 km/h
